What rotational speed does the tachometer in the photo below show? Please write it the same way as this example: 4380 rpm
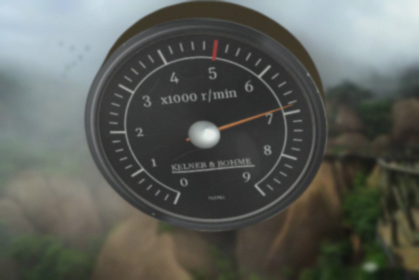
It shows 6800 rpm
